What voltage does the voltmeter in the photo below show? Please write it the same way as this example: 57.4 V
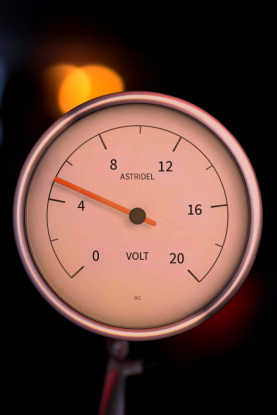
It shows 5 V
